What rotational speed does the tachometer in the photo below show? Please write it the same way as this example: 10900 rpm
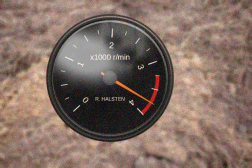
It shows 3750 rpm
